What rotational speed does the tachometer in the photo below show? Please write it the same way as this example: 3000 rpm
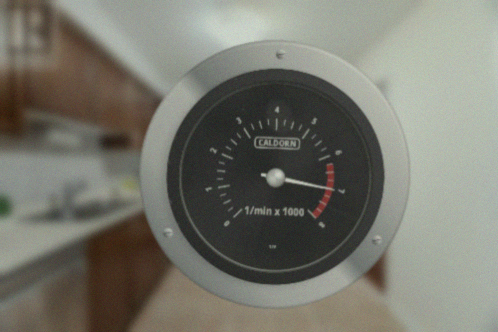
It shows 7000 rpm
